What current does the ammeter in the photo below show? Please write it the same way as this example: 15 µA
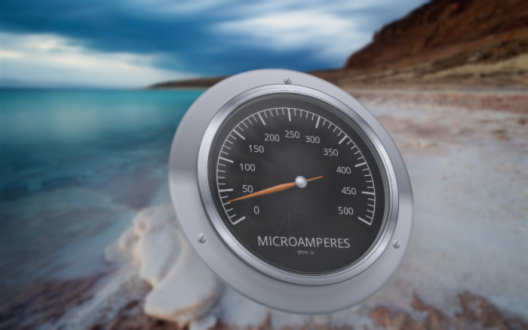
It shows 30 µA
